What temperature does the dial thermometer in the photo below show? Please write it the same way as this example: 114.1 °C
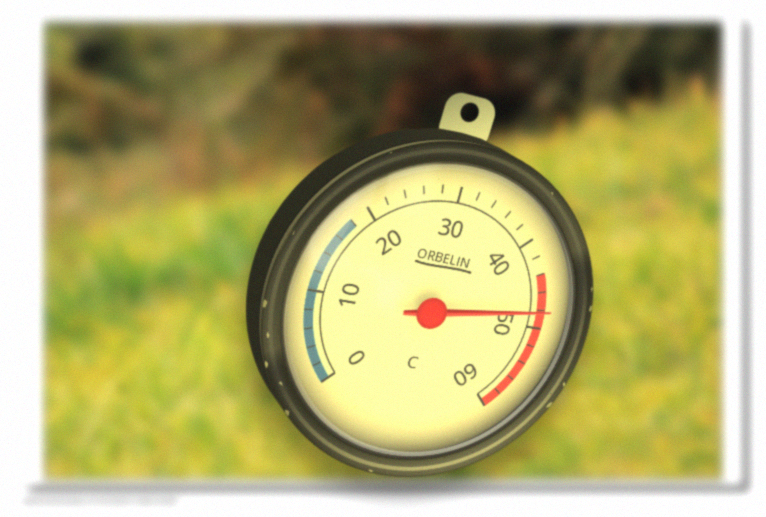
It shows 48 °C
